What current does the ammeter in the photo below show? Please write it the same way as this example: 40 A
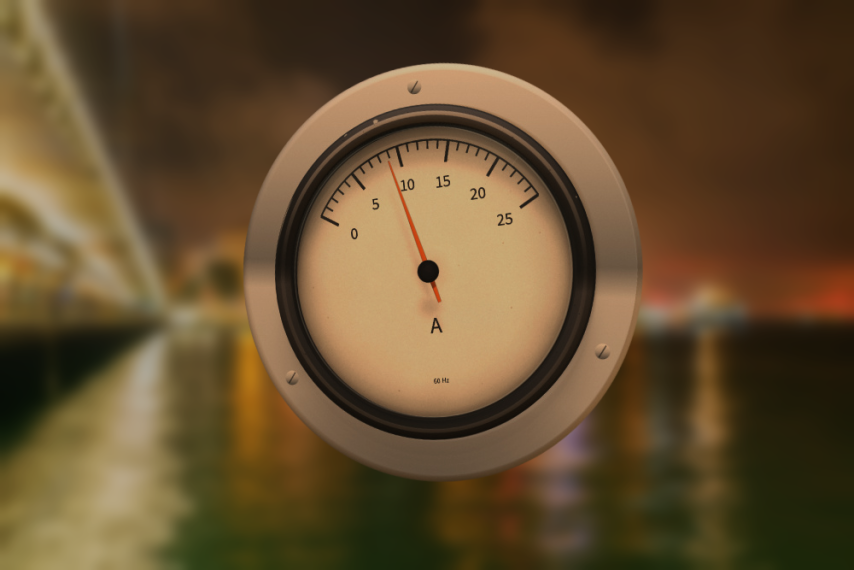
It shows 9 A
